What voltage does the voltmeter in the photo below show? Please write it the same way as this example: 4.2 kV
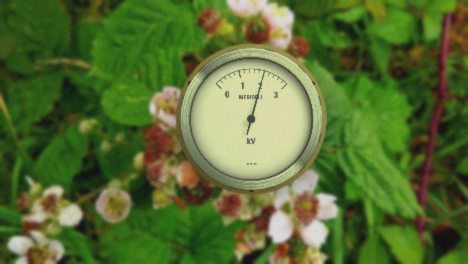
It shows 2 kV
